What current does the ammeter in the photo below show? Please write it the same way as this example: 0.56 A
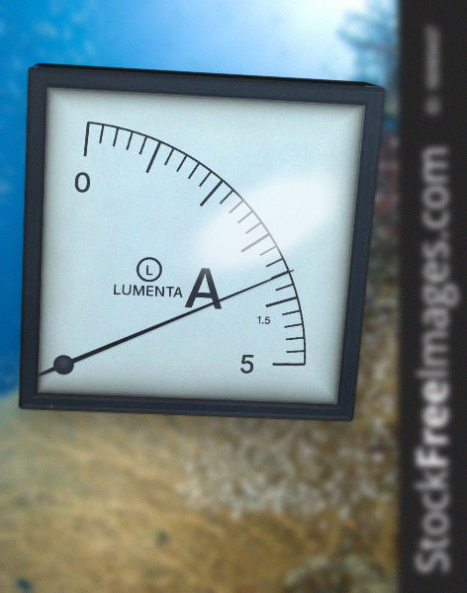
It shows 3.6 A
